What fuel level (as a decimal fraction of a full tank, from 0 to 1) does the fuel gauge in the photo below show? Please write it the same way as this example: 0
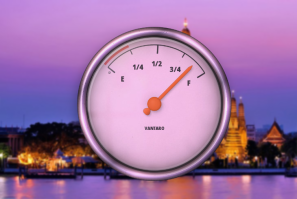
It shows 0.875
